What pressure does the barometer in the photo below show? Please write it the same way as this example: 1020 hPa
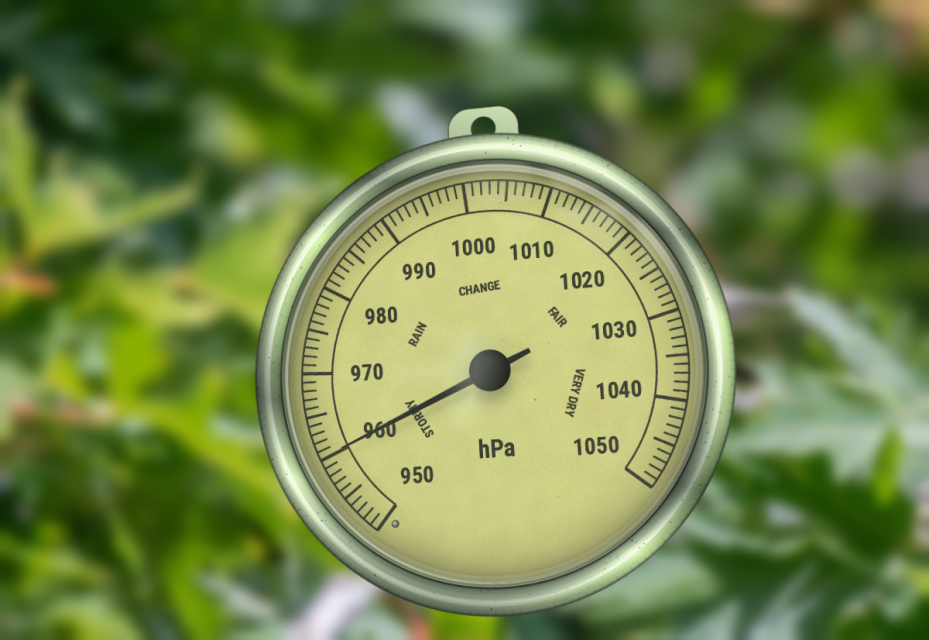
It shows 960 hPa
